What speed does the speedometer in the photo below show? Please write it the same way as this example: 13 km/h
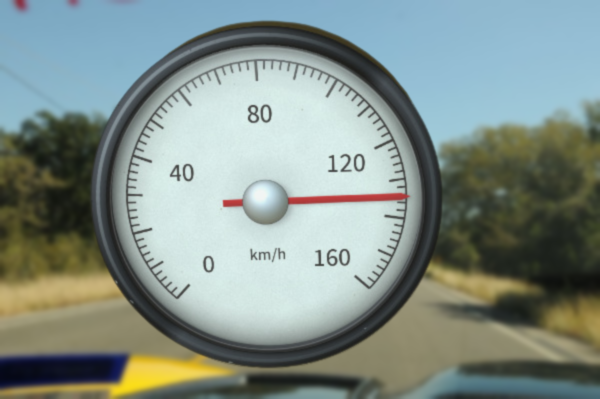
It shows 134 km/h
